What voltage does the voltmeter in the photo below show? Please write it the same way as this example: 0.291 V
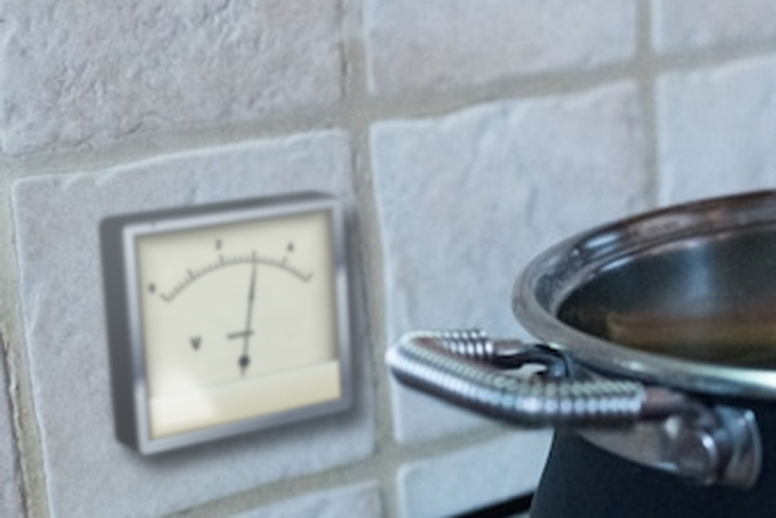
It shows 3 V
